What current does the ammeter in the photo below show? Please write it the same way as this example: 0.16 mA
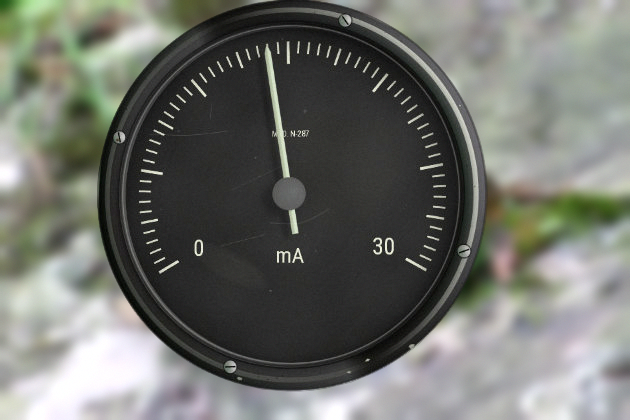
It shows 14 mA
